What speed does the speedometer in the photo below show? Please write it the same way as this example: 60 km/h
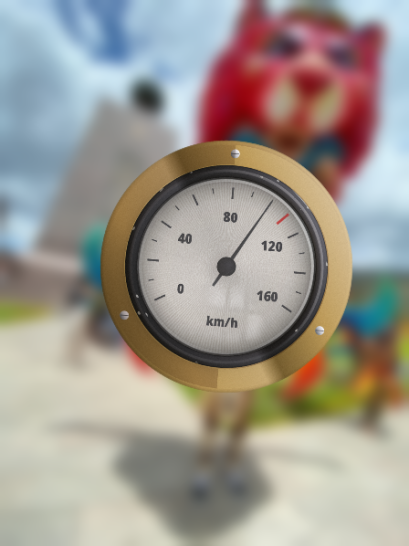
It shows 100 km/h
